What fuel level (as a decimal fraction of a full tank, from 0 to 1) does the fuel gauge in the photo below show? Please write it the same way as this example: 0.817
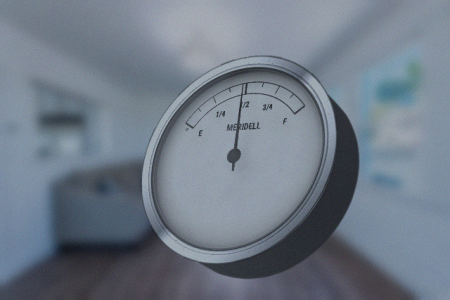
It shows 0.5
